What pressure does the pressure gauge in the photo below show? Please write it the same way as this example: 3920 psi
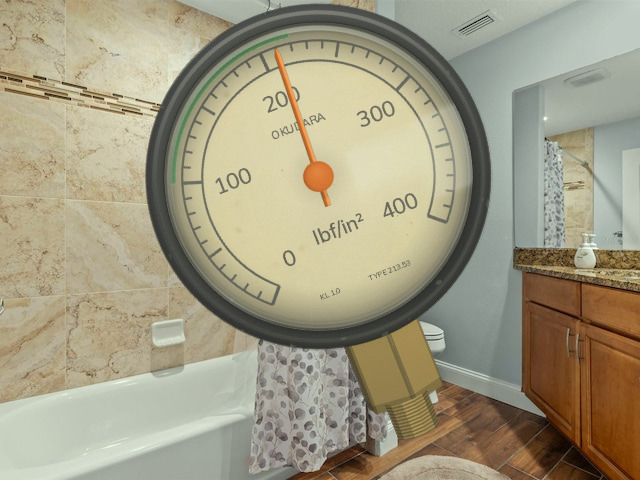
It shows 210 psi
